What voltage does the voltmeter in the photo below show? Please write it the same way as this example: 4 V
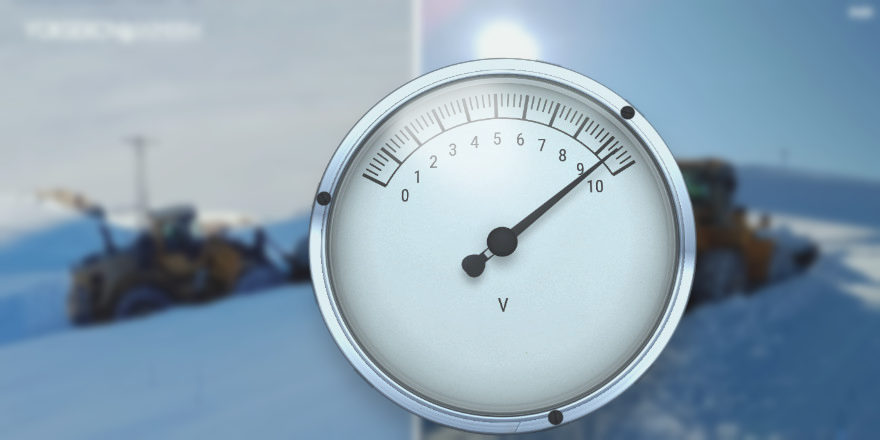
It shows 9.4 V
